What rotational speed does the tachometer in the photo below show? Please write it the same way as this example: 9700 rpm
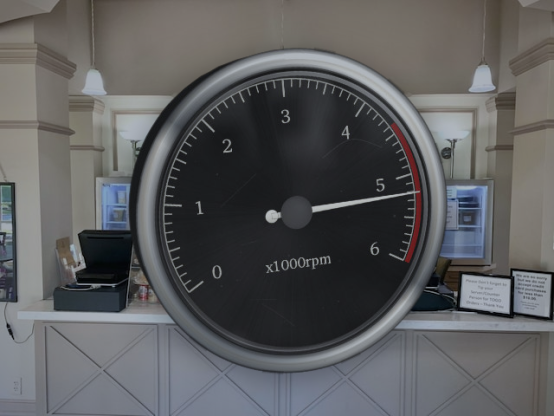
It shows 5200 rpm
